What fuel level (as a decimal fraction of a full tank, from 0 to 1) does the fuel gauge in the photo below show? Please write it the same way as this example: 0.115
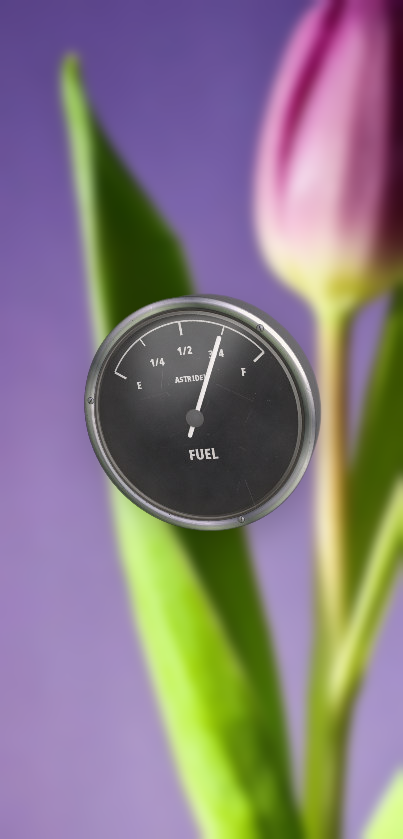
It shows 0.75
